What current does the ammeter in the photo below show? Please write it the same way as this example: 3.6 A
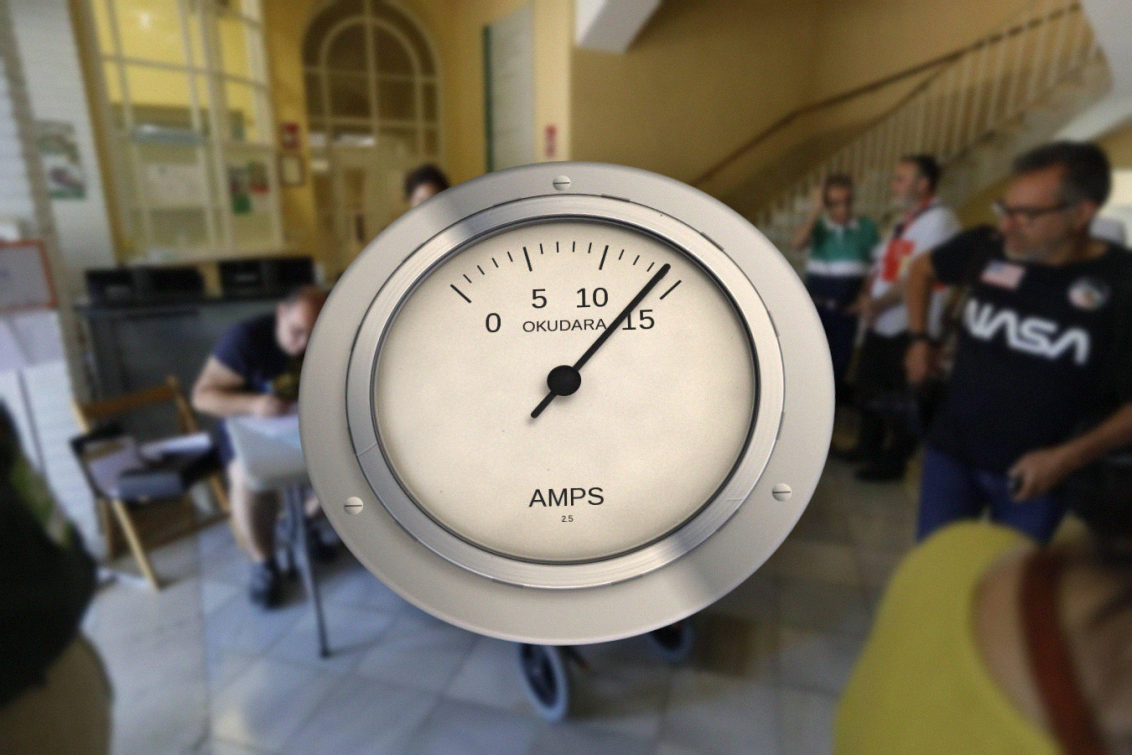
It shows 14 A
